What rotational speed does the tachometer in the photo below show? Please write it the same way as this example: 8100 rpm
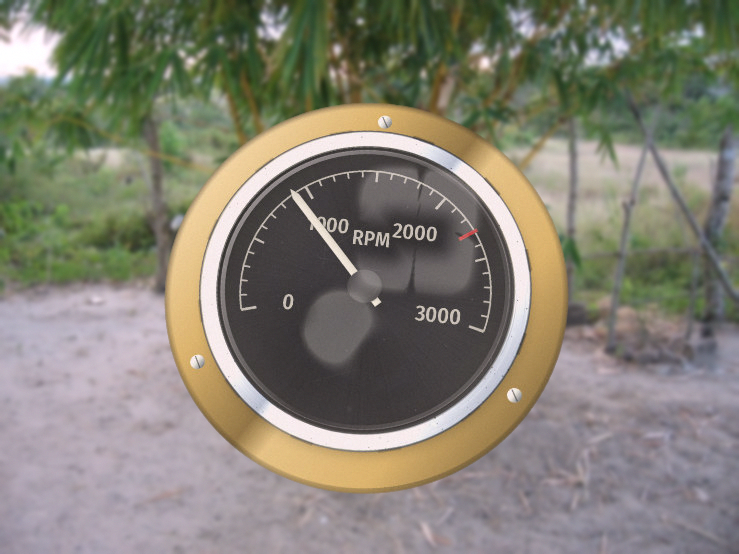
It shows 900 rpm
